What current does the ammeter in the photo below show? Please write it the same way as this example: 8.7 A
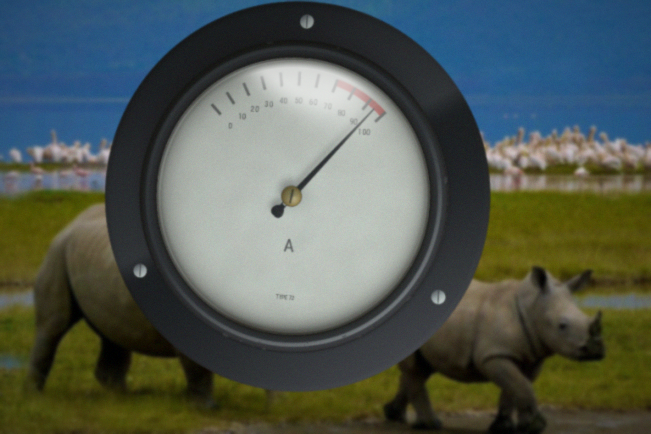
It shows 95 A
